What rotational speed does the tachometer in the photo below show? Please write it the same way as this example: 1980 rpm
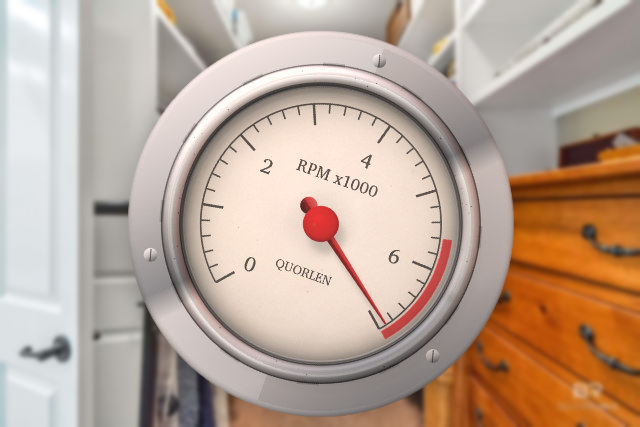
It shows 6900 rpm
